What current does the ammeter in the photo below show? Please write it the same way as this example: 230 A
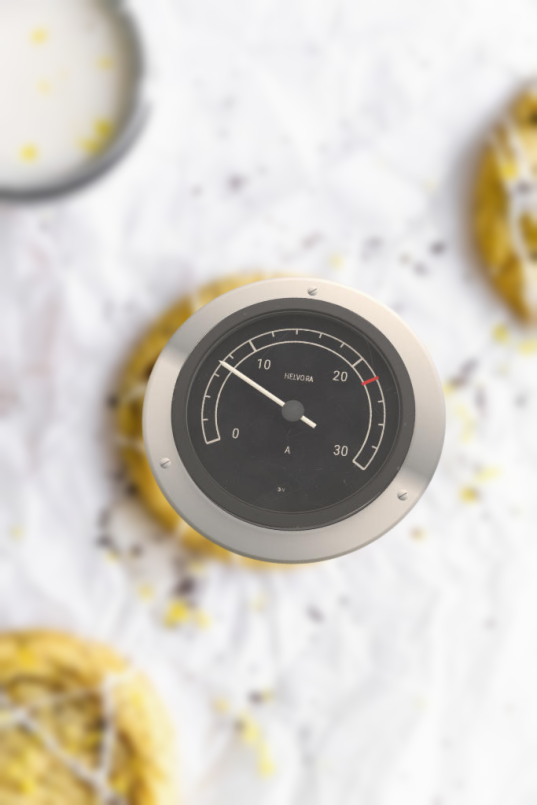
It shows 7 A
